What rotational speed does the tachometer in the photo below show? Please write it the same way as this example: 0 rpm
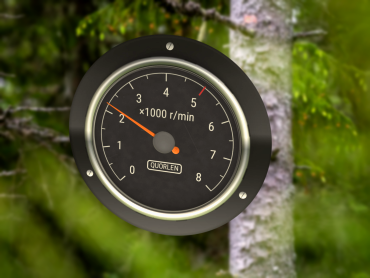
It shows 2250 rpm
